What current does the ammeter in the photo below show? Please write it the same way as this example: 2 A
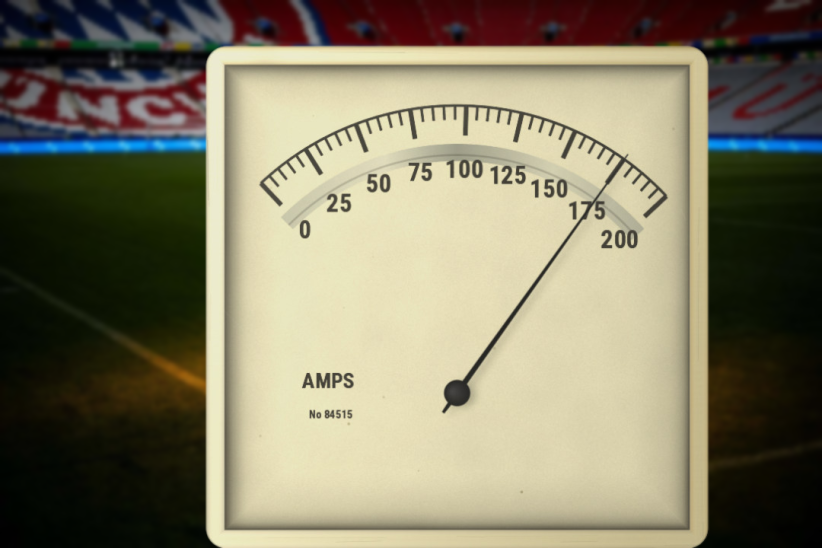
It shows 175 A
